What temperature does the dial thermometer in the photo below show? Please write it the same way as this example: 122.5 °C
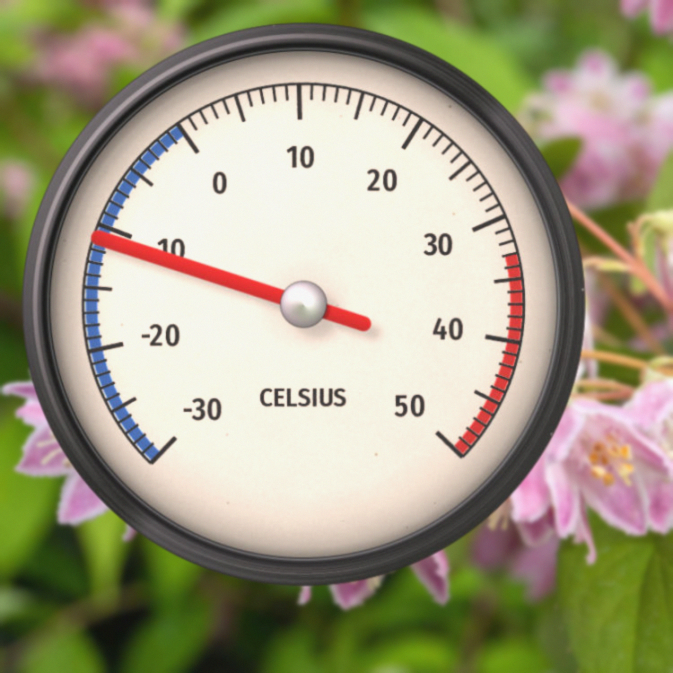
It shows -11 °C
